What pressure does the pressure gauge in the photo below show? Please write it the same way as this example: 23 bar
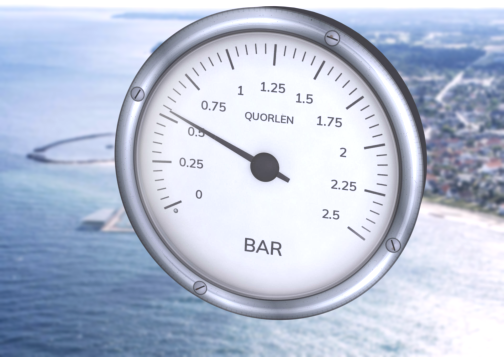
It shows 0.55 bar
